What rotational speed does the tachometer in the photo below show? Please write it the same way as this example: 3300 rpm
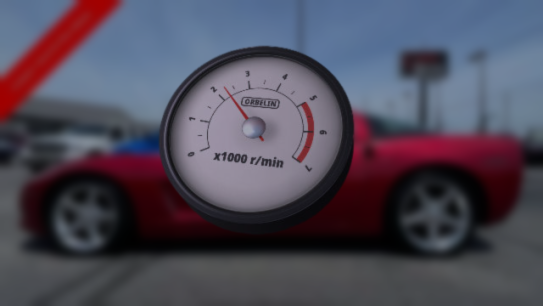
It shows 2250 rpm
